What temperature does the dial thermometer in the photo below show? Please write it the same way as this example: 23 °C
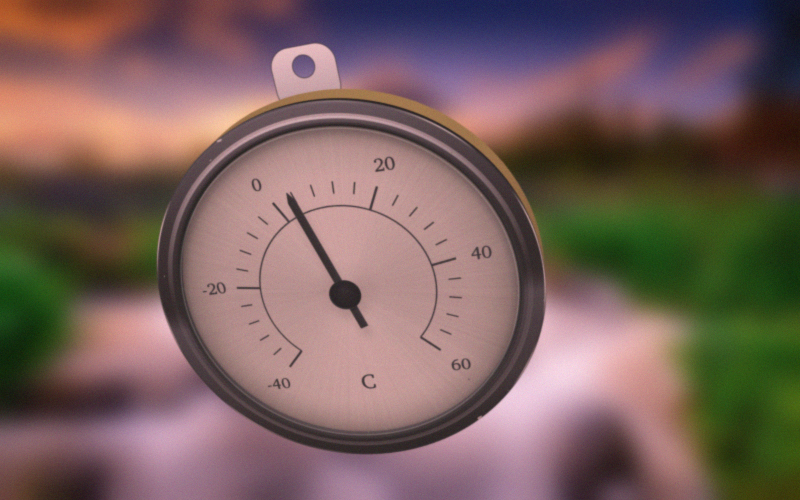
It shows 4 °C
